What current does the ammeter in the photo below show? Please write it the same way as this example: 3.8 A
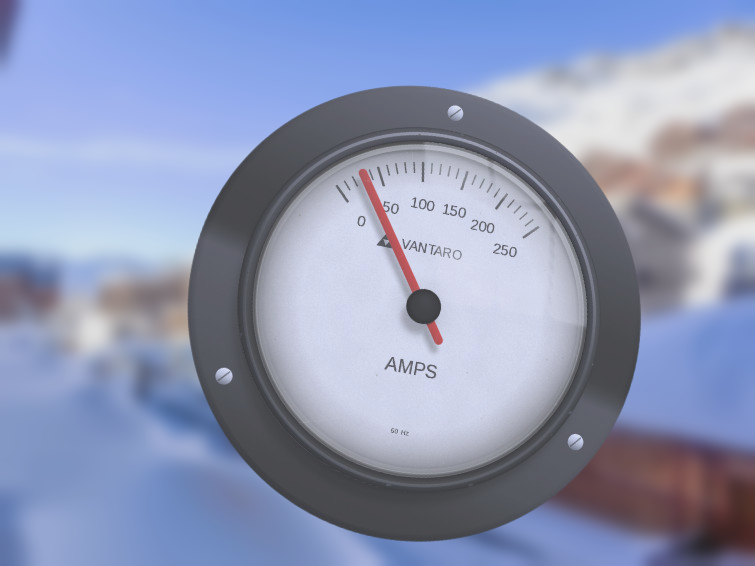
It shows 30 A
